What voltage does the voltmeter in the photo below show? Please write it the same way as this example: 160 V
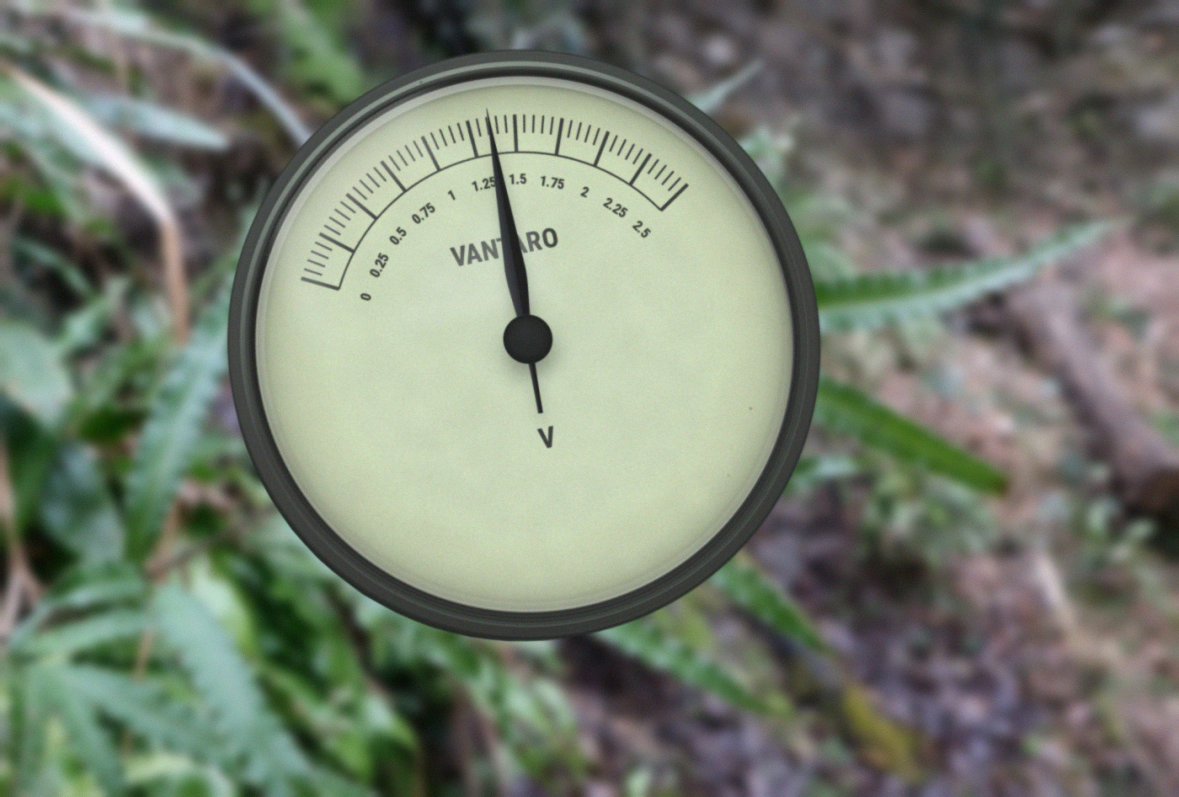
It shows 1.35 V
